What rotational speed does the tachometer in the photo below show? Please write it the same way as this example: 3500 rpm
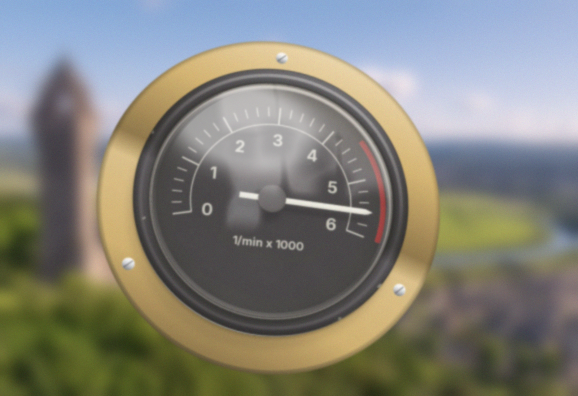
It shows 5600 rpm
